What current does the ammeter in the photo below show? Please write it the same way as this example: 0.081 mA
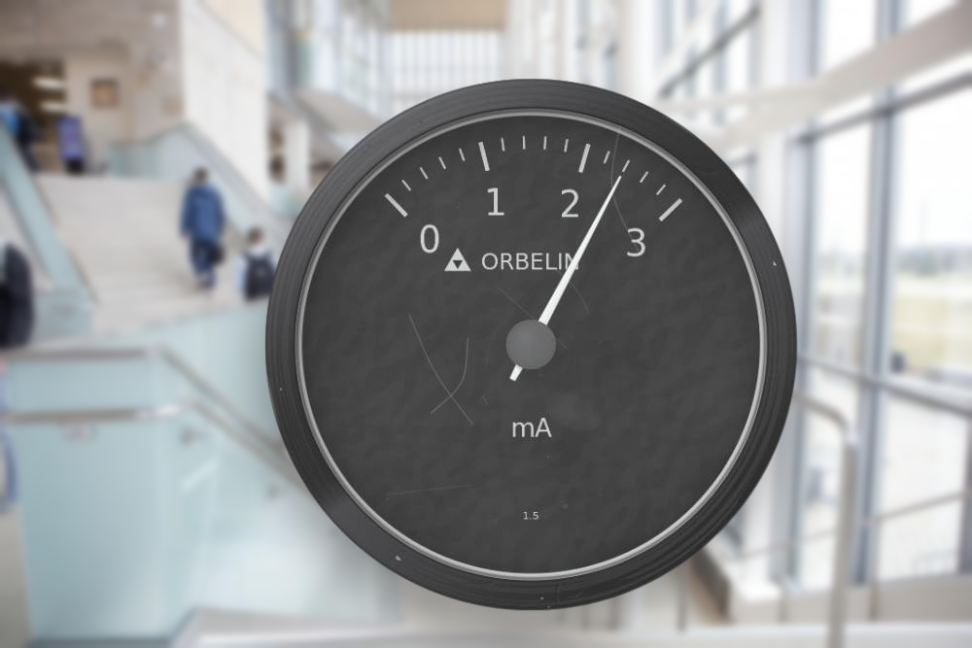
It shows 2.4 mA
